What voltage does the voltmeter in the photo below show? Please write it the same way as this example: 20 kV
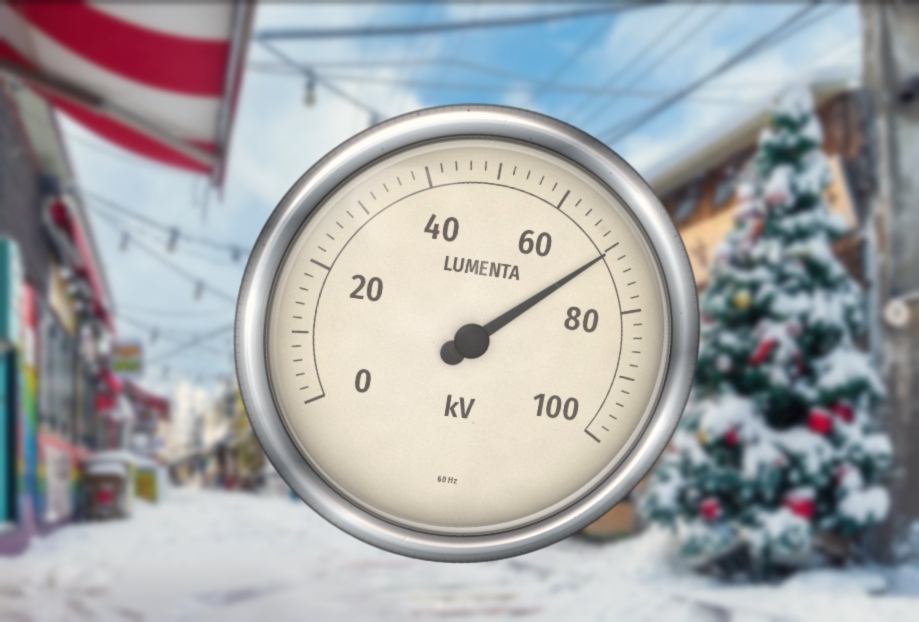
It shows 70 kV
